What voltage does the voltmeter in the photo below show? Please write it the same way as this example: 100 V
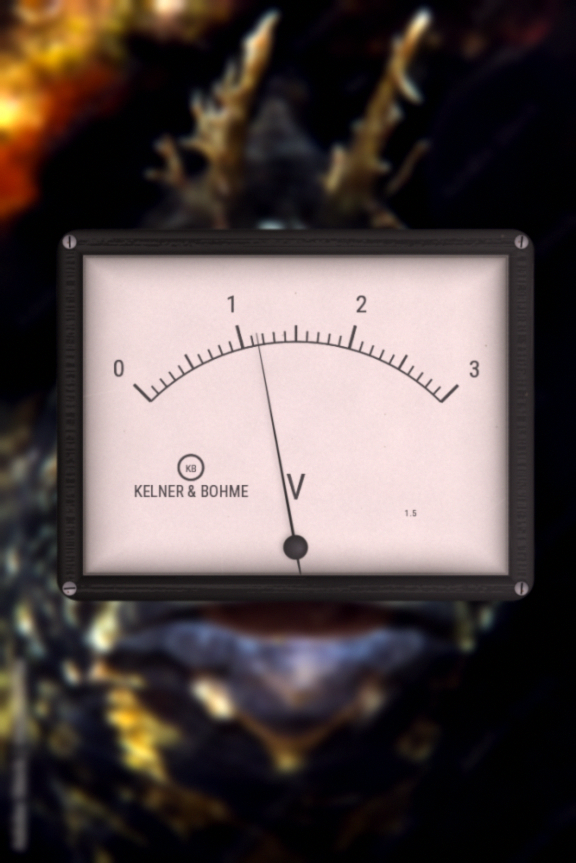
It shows 1.15 V
